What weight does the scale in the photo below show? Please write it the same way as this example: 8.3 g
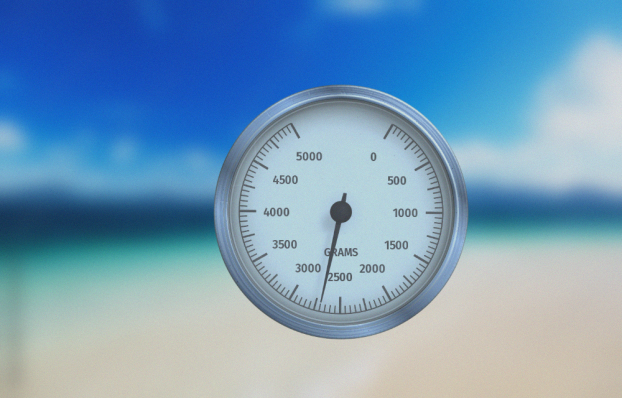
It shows 2700 g
